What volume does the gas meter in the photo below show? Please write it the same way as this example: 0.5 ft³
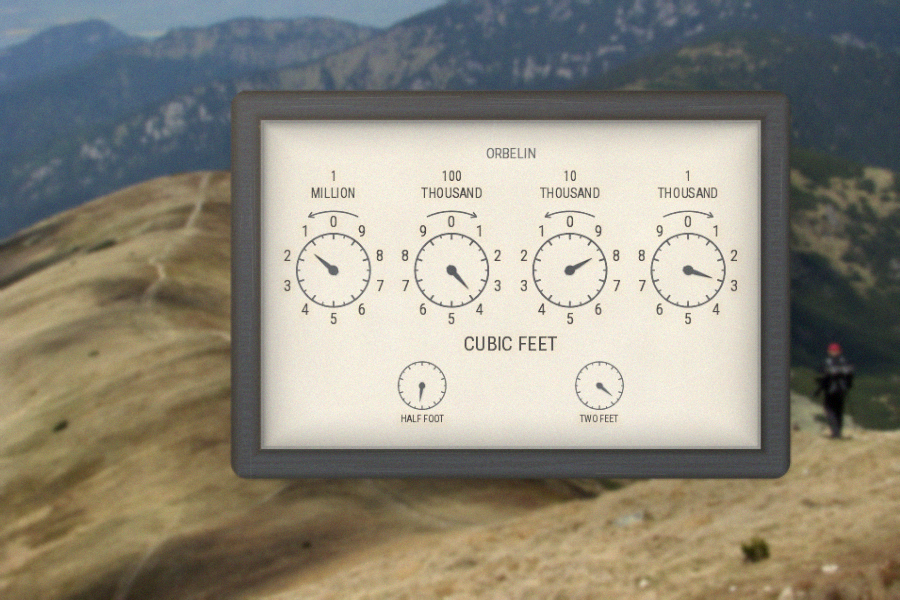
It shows 138300 ft³
